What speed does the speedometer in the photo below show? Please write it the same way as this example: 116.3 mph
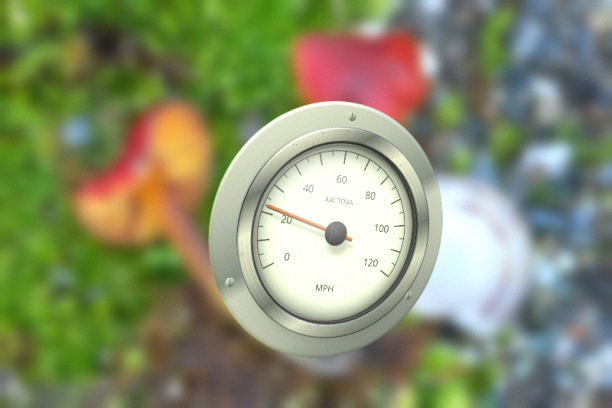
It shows 22.5 mph
